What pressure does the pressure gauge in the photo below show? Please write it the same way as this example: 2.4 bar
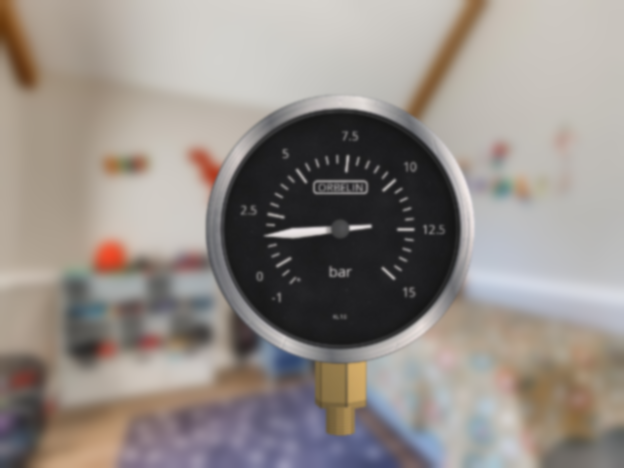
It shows 1.5 bar
